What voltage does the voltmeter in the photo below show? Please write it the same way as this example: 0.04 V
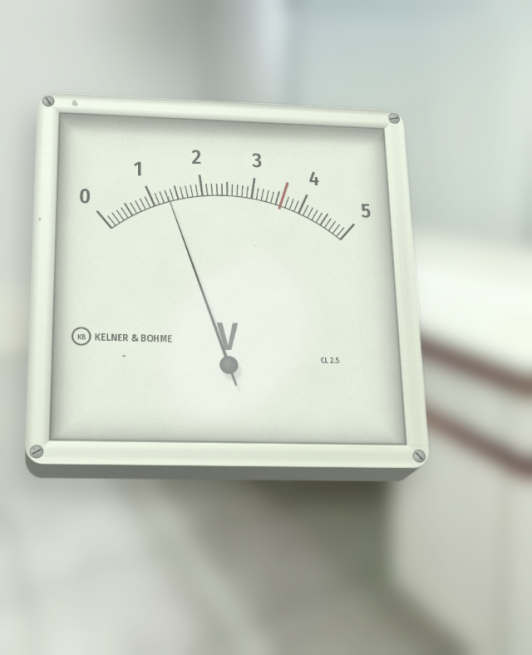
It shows 1.3 V
